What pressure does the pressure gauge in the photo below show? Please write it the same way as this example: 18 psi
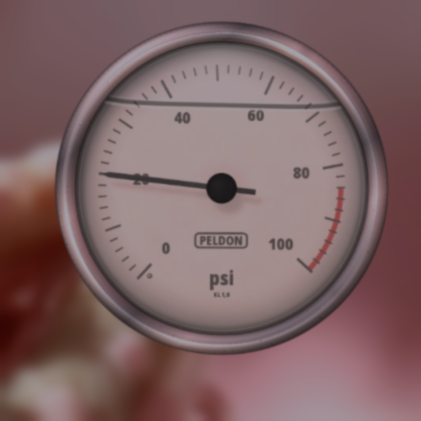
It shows 20 psi
